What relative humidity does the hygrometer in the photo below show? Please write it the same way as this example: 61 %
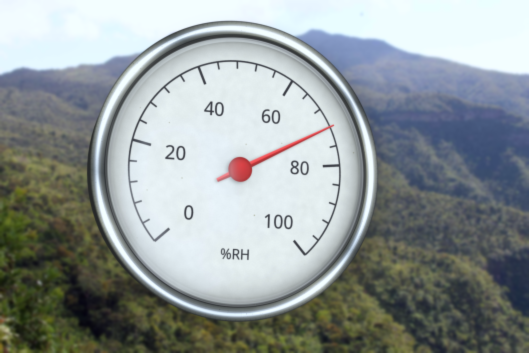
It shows 72 %
